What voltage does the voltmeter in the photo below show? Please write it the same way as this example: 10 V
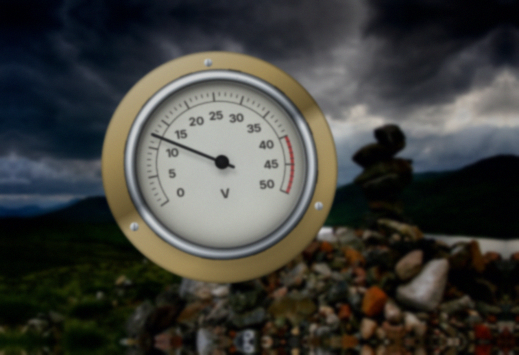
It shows 12 V
